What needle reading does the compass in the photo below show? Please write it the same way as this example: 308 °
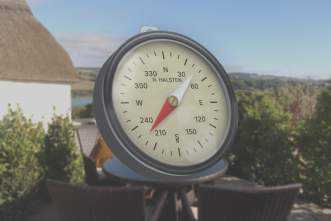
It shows 225 °
